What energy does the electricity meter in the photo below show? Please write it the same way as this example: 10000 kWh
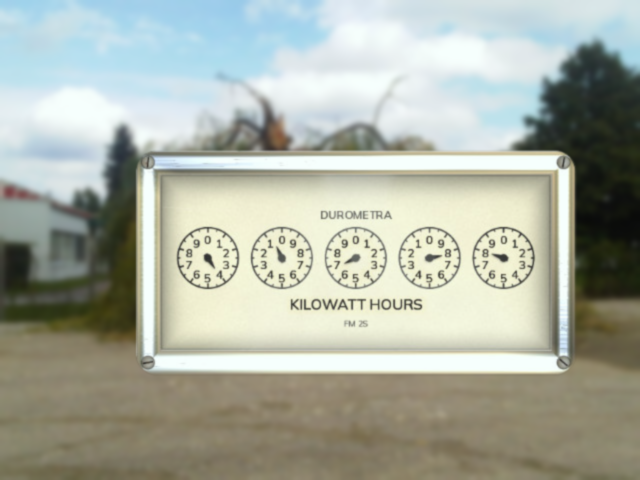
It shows 40678 kWh
